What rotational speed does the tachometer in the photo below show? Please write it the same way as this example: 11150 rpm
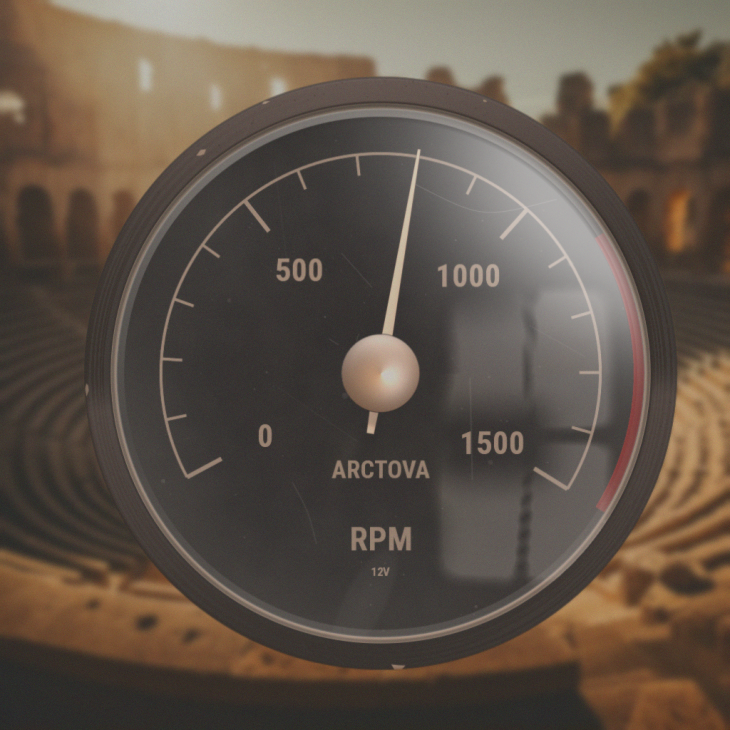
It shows 800 rpm
